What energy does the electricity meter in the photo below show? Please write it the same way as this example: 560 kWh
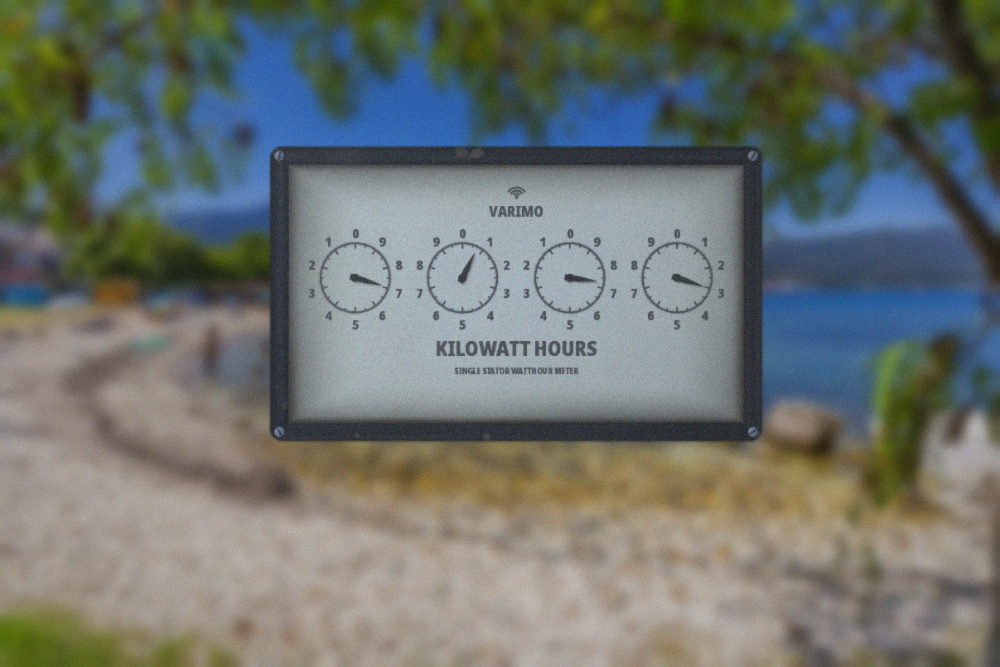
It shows 7073 kWh
